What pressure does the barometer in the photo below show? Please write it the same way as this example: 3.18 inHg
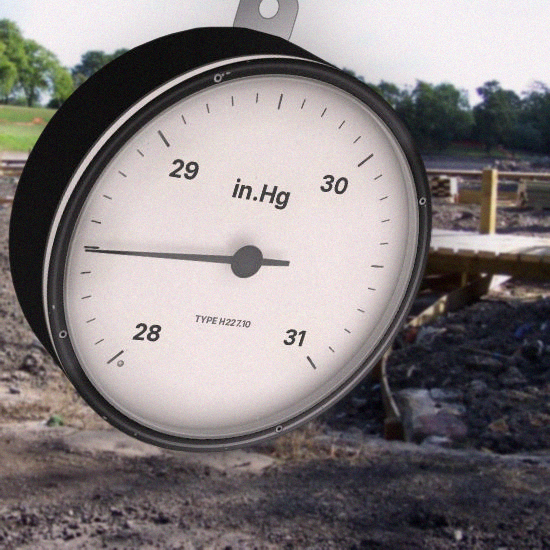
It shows 28.5 inHg
